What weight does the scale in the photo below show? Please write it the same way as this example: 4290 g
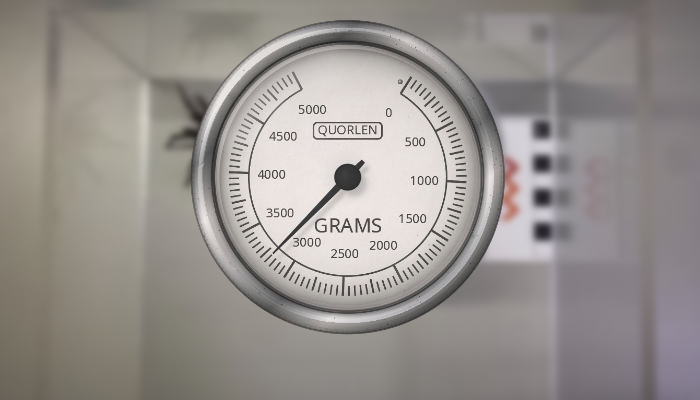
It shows 3200 g
